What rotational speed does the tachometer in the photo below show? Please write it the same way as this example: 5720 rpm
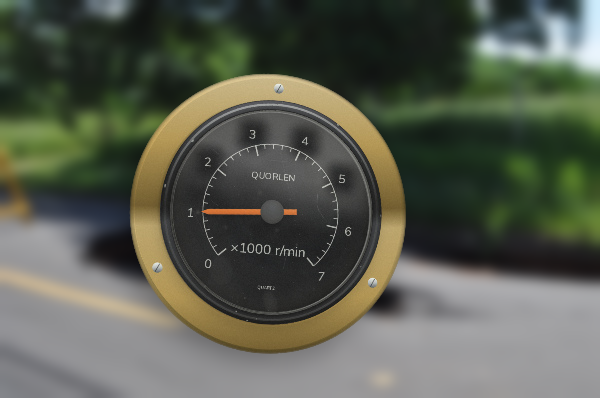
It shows 1000 rpm
